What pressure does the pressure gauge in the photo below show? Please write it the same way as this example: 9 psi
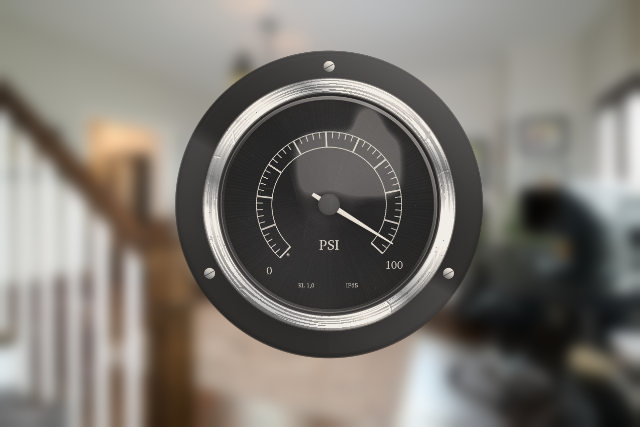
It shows 96 psi
